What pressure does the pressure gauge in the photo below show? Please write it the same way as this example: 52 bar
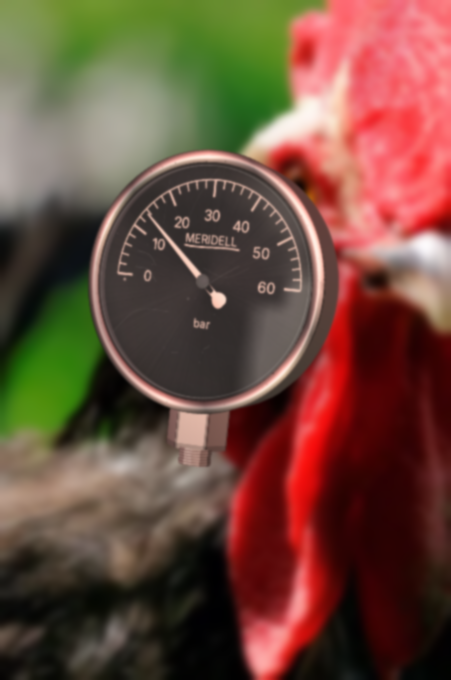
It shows 14 bar
